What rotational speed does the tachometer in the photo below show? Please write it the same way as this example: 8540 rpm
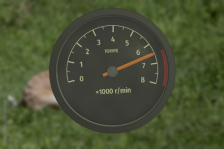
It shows 6500 rpm
